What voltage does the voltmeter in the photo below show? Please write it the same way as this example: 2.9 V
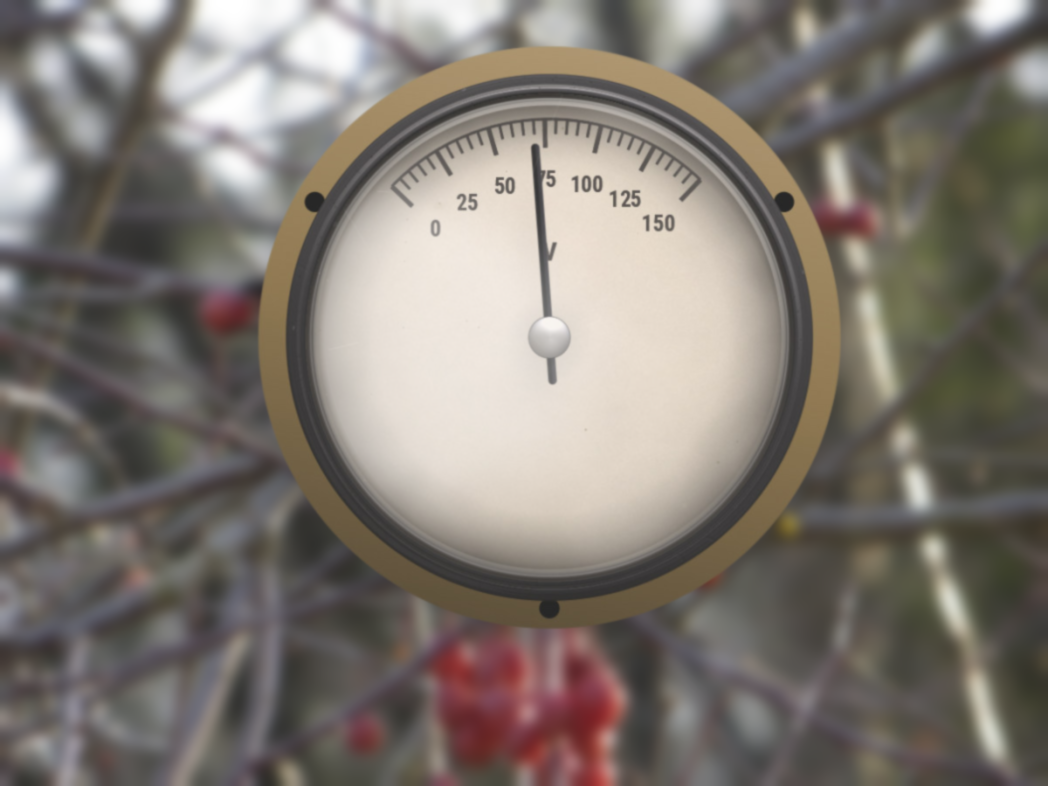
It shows 70 V
